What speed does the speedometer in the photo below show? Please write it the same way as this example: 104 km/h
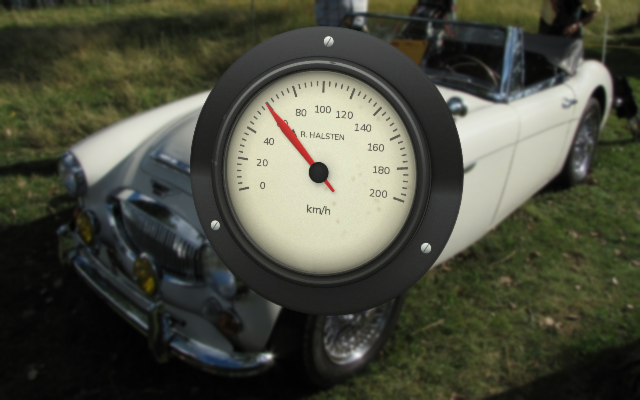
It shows 60 km/h
